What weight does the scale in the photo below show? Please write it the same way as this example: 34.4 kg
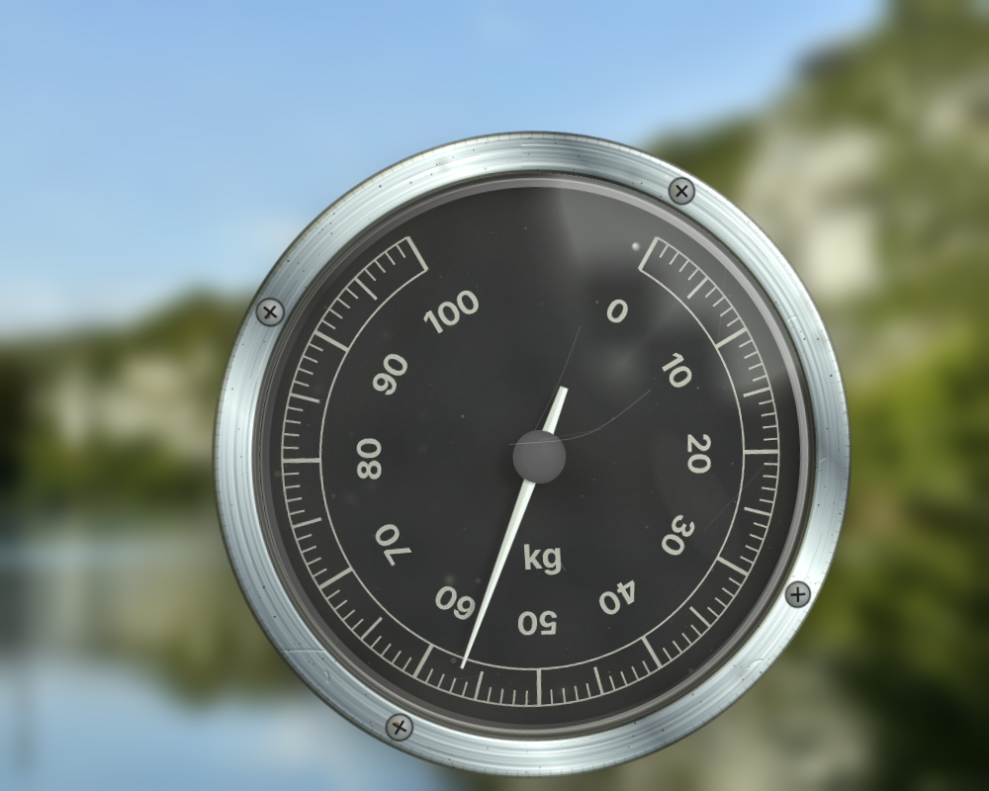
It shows 57 kg
